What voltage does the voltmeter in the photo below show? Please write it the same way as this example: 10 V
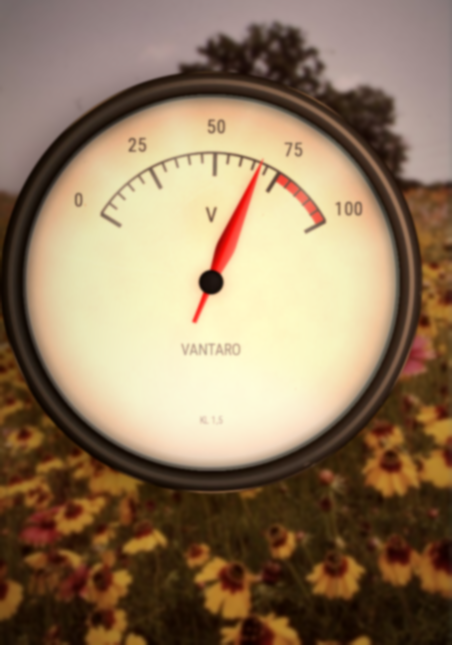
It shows 67.5 V
